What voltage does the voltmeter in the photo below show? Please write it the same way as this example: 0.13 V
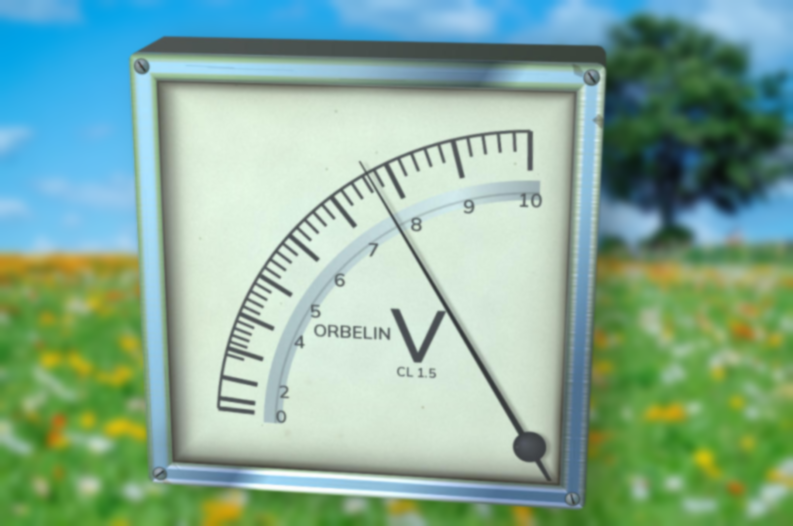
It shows 7.7 V
